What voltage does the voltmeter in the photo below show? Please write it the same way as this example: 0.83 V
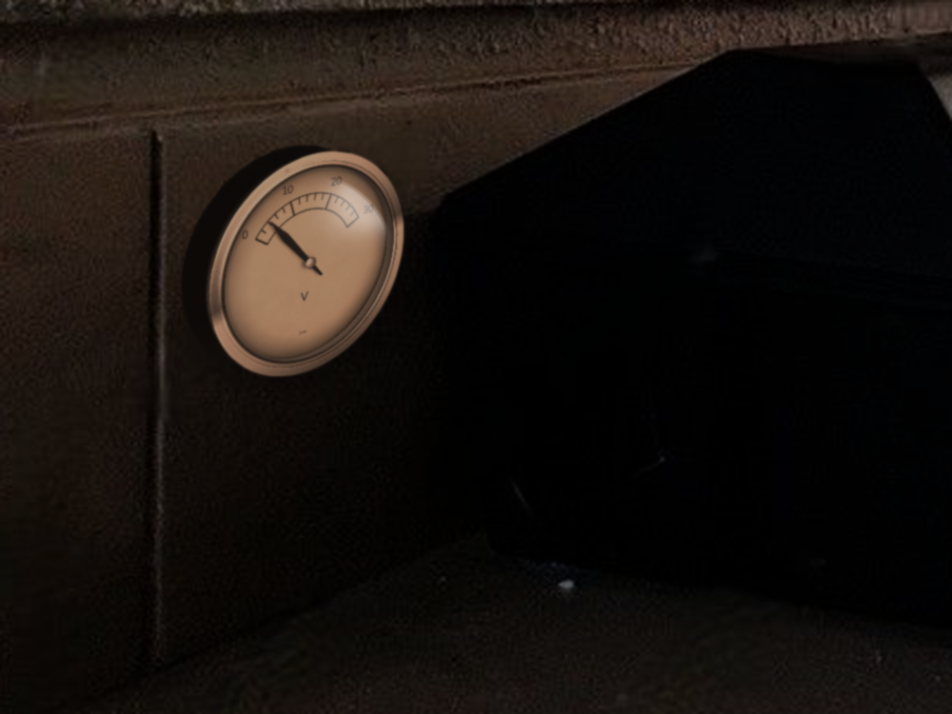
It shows 4 V
